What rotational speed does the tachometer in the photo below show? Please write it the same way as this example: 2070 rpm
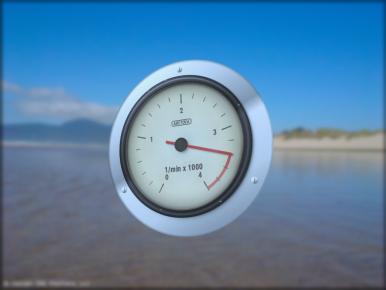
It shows 3400 rpm
